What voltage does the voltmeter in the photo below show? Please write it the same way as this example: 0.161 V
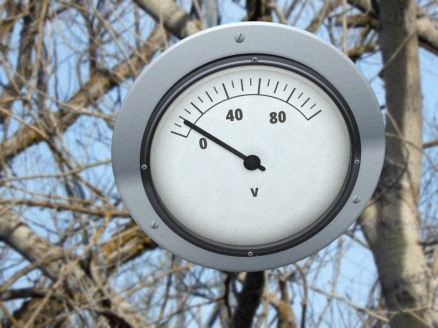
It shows 10 V
